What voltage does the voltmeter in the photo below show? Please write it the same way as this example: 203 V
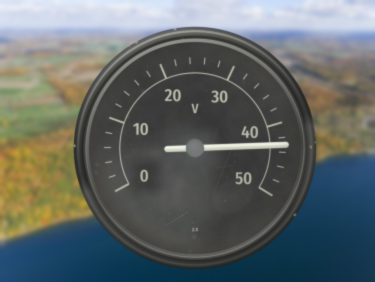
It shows 43 V
